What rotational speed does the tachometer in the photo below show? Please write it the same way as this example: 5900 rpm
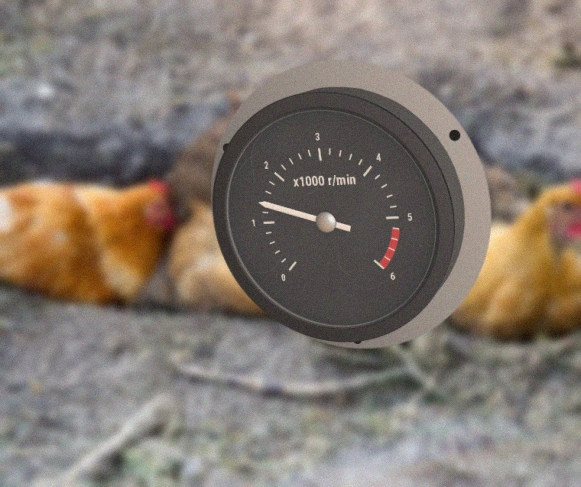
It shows 1400 rpm
